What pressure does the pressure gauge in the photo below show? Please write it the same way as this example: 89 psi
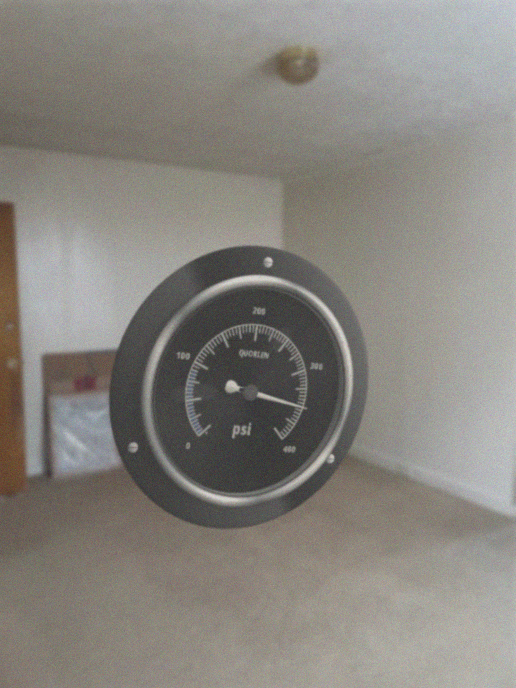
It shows 350 psi
